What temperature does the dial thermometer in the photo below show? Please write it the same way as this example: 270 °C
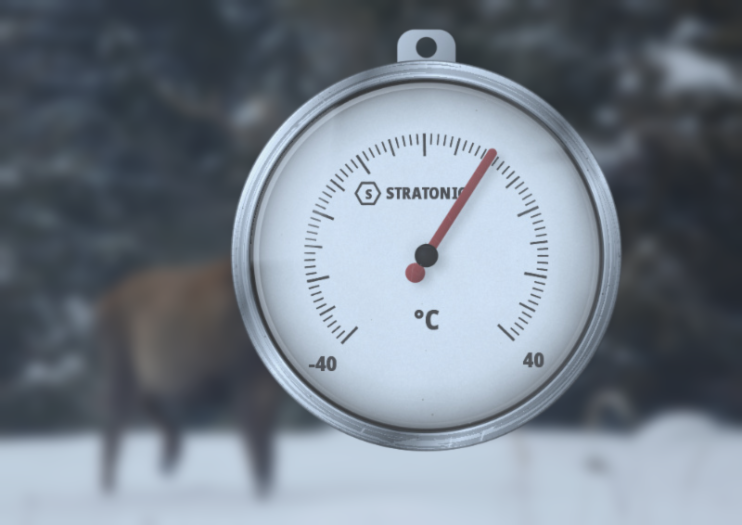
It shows 10 °C
